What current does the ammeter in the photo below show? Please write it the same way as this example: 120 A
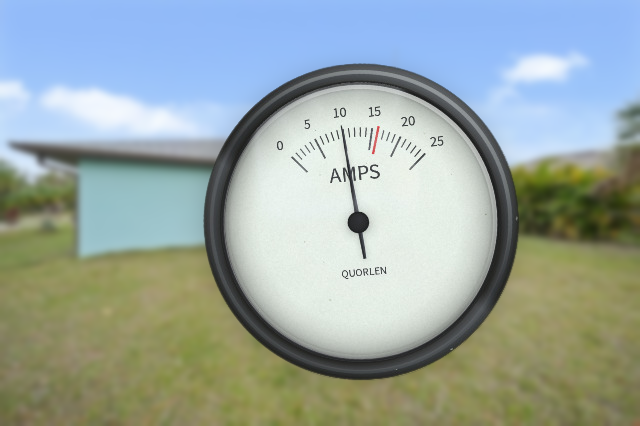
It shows 10 A
